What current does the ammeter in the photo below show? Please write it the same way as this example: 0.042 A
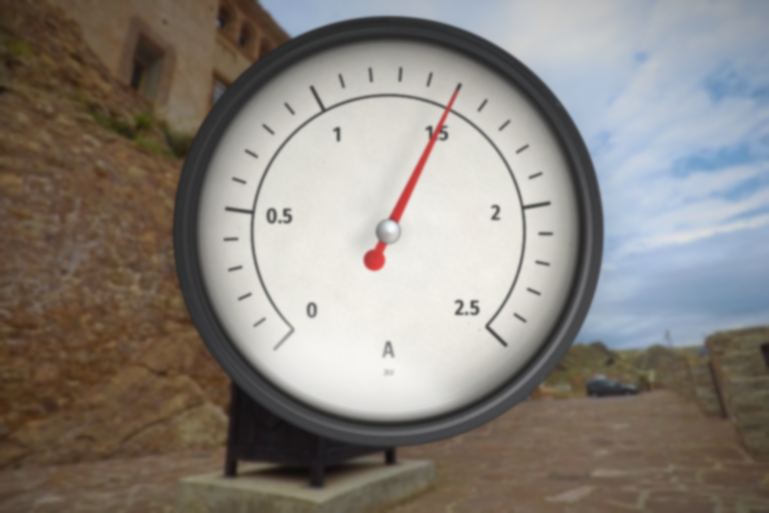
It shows 1.5 A
